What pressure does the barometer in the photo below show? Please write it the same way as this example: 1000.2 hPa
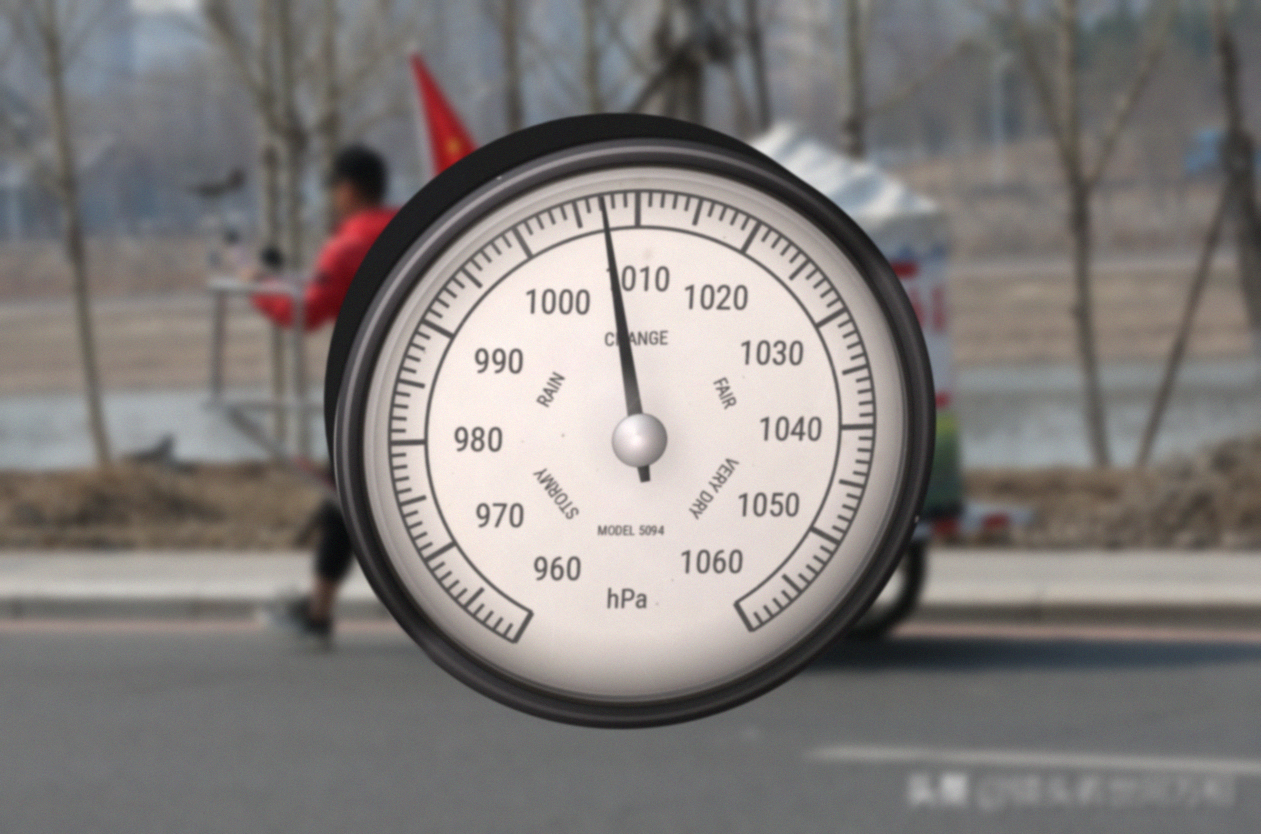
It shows 1007 hPa
